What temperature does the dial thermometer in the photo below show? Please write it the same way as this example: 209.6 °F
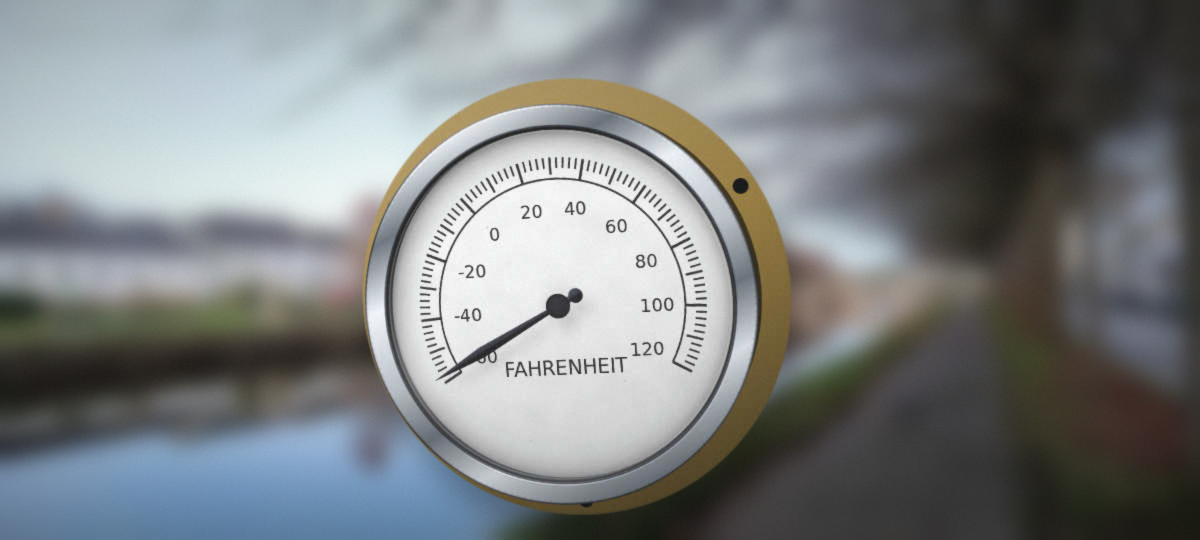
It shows -58 °F
